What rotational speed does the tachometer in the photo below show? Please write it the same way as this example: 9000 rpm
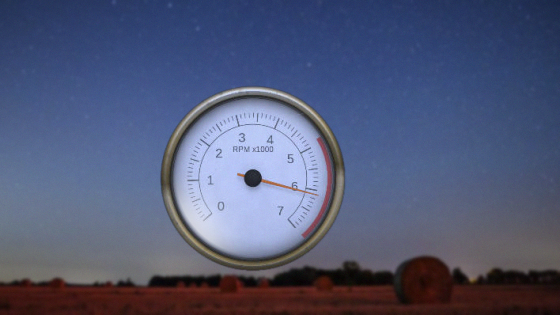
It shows 6100 rpm
